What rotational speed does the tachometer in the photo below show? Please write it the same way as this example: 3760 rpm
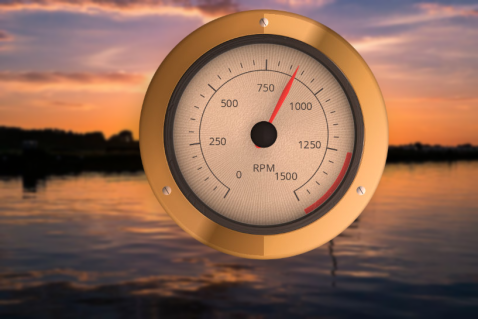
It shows 875 rpm
